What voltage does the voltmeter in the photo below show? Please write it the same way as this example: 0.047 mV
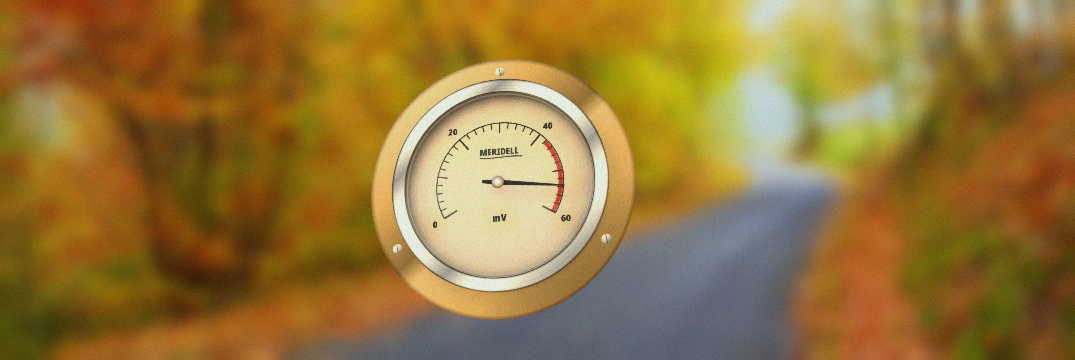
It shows 54 mV
